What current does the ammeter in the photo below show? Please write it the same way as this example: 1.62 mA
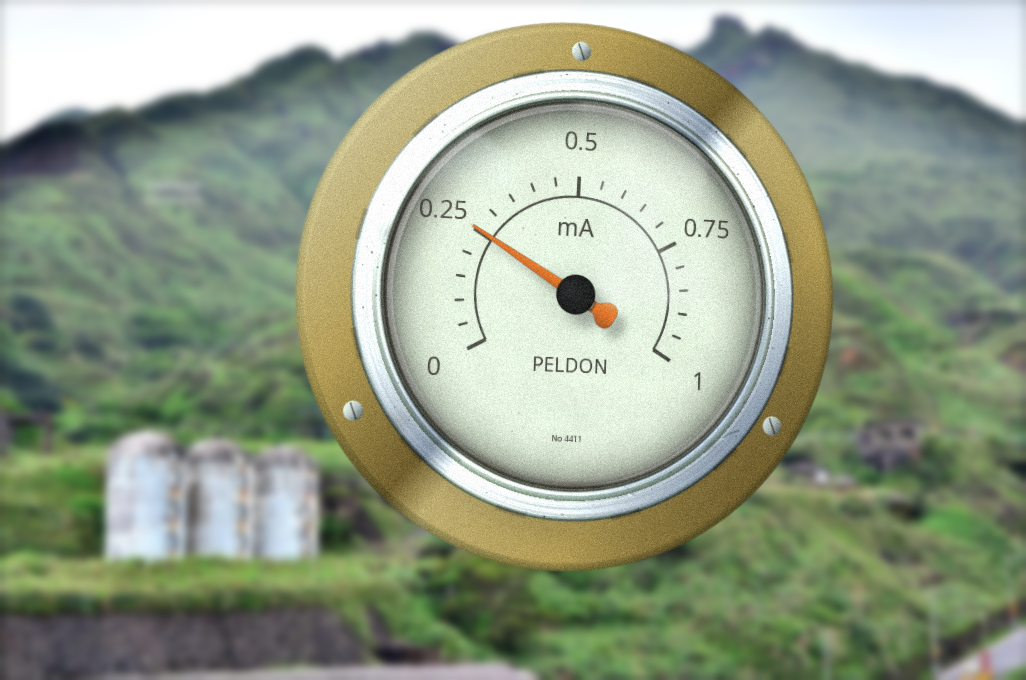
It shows 0.25 mA
